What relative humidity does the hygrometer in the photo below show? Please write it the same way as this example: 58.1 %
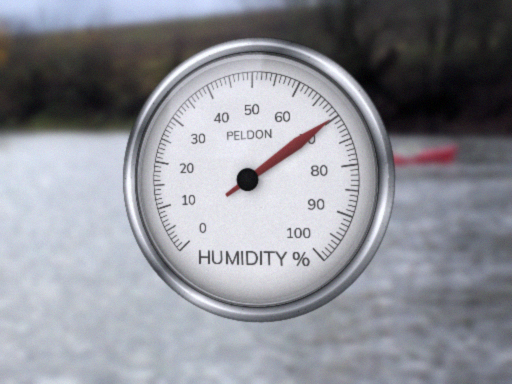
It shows 70 %
